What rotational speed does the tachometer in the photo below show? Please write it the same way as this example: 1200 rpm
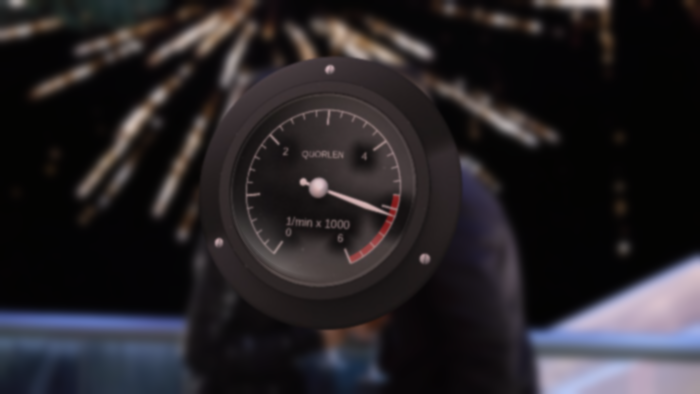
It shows 5100 rpm
